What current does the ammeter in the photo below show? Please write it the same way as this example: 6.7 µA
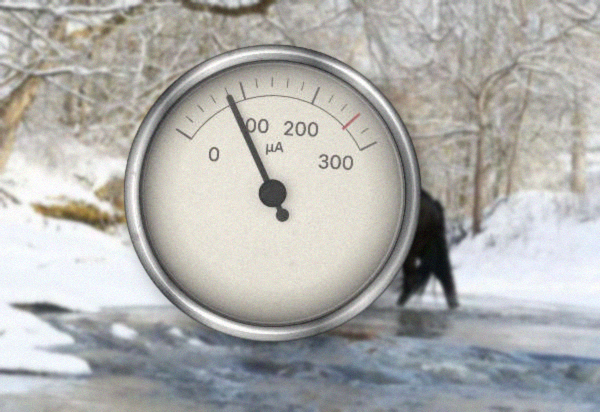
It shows 80 µA
